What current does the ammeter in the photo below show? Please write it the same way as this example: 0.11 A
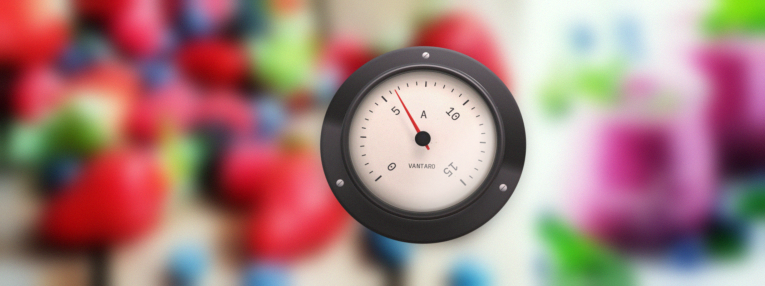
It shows 5.75 A
